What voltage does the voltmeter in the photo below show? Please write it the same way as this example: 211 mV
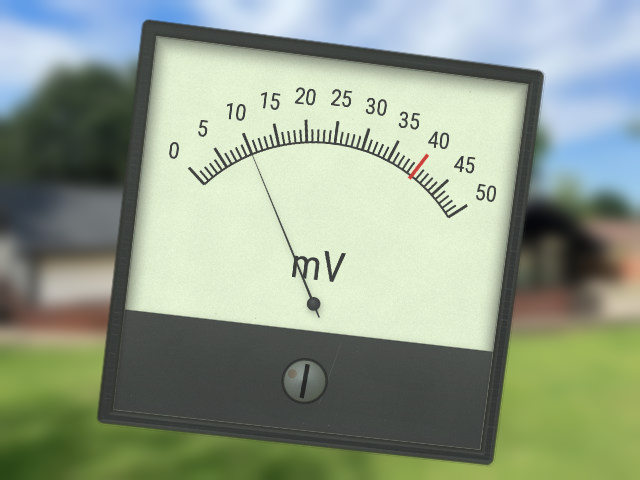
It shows 10 mV
